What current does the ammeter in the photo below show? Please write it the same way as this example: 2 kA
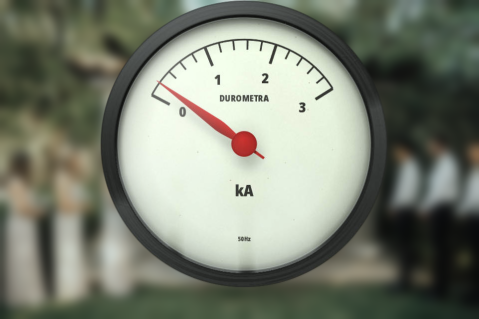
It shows 0.2 kA
